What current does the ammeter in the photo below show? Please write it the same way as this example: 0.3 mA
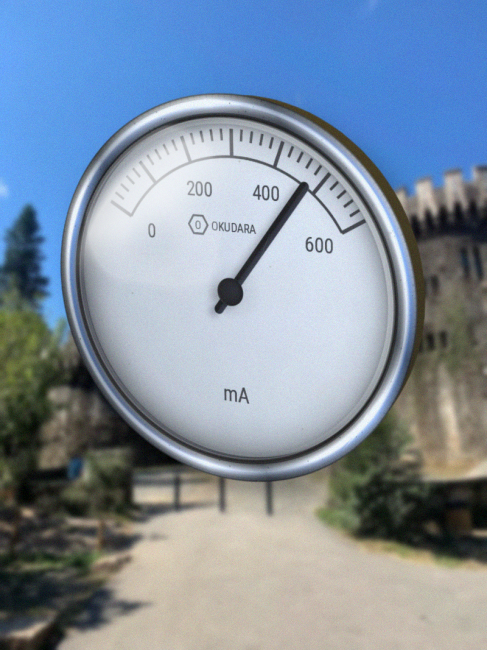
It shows 480 mA
